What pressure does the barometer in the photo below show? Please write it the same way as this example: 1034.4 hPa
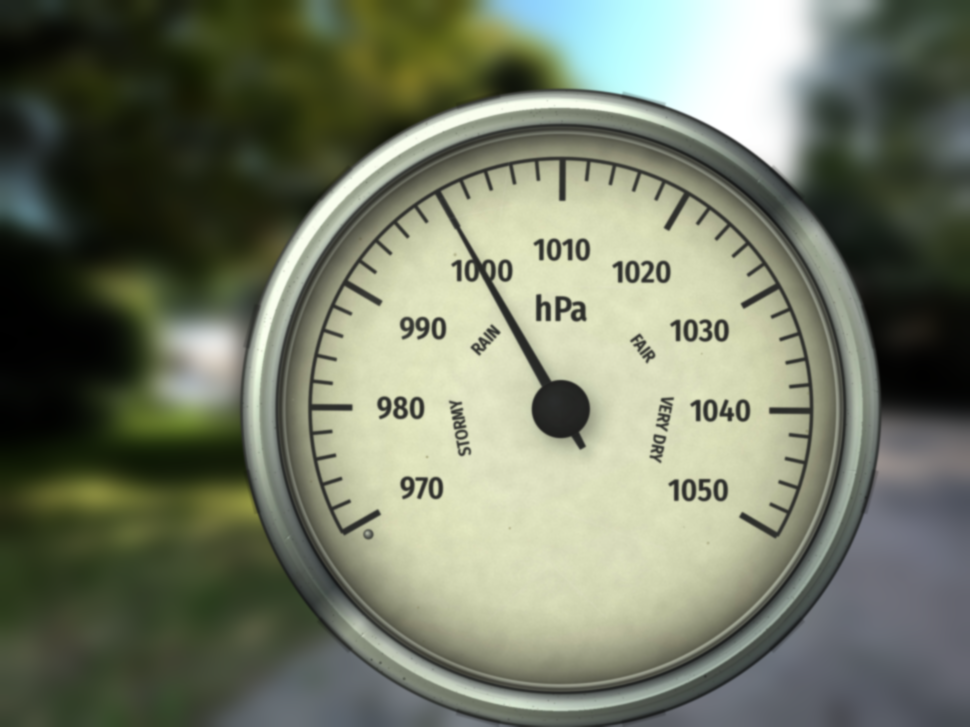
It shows 1000 hPa
